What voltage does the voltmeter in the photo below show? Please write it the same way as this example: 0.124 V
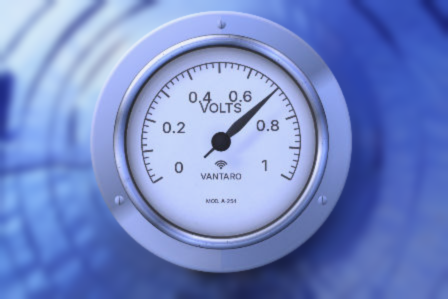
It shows 0.7 V
